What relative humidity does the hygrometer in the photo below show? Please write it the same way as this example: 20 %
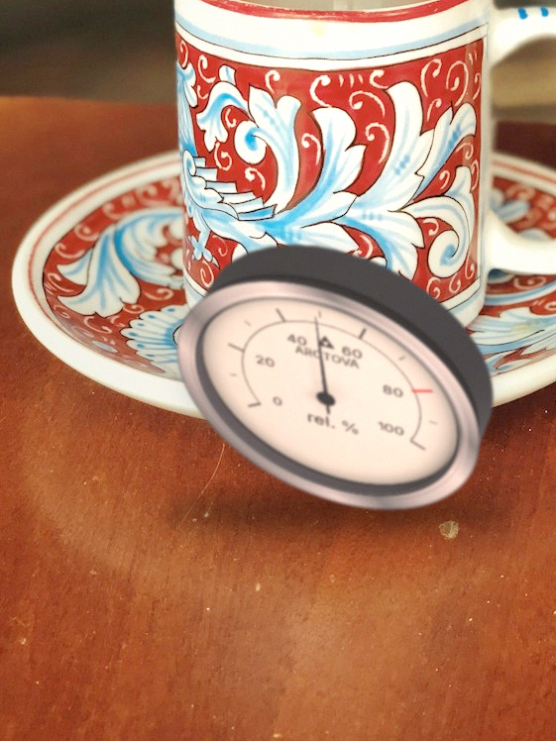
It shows 50 %
